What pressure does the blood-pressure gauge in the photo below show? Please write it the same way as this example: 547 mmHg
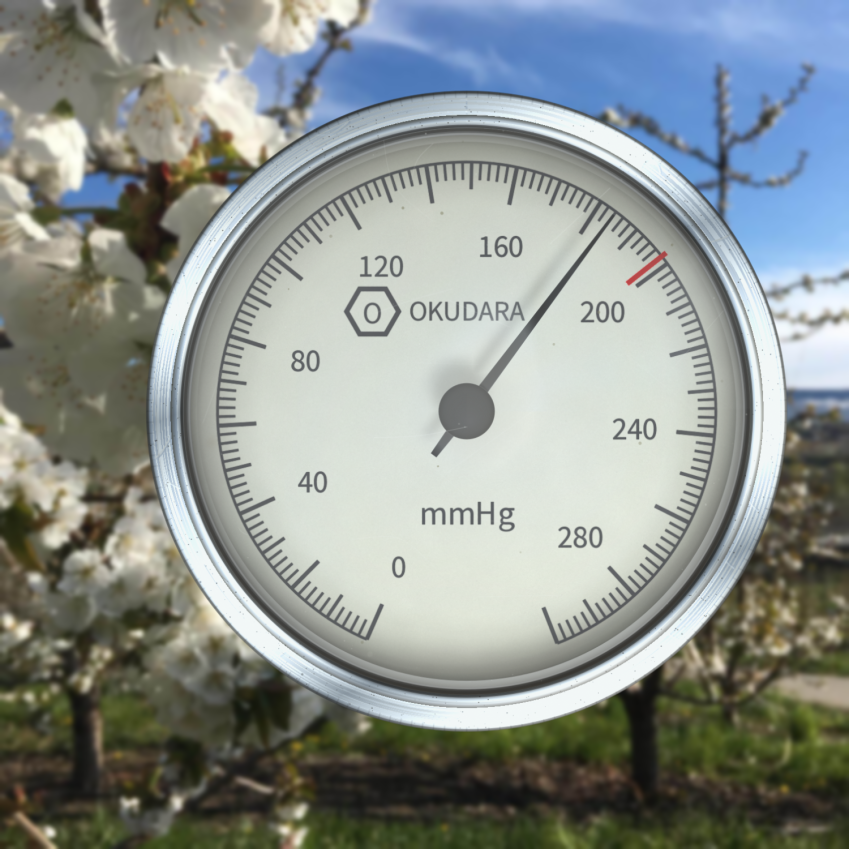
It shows 184 mmHg
